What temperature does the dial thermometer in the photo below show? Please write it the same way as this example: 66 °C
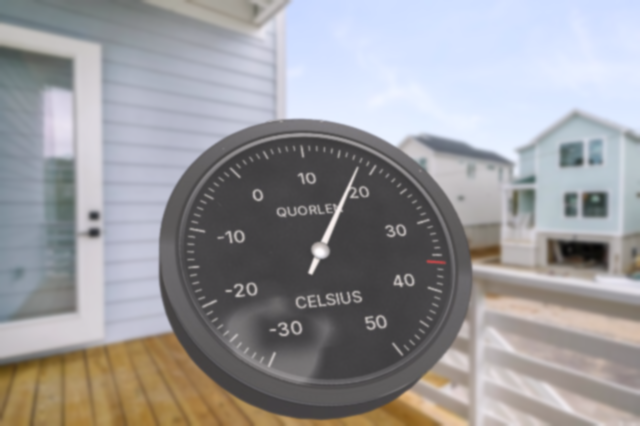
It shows 18 °C
